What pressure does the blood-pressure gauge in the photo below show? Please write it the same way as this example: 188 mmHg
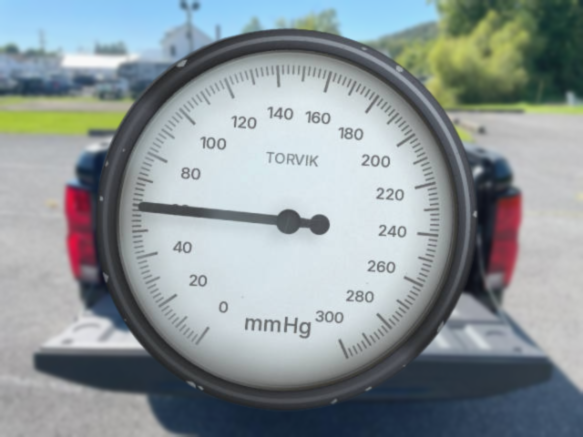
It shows 60 mmHg
